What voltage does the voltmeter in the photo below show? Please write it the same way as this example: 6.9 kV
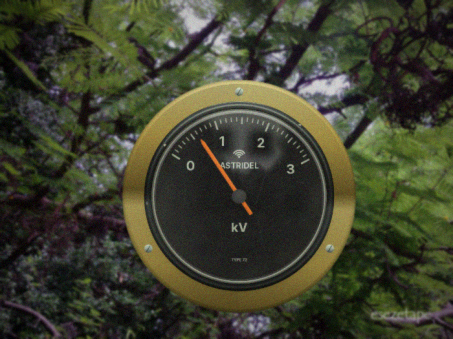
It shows 0.6 kV
